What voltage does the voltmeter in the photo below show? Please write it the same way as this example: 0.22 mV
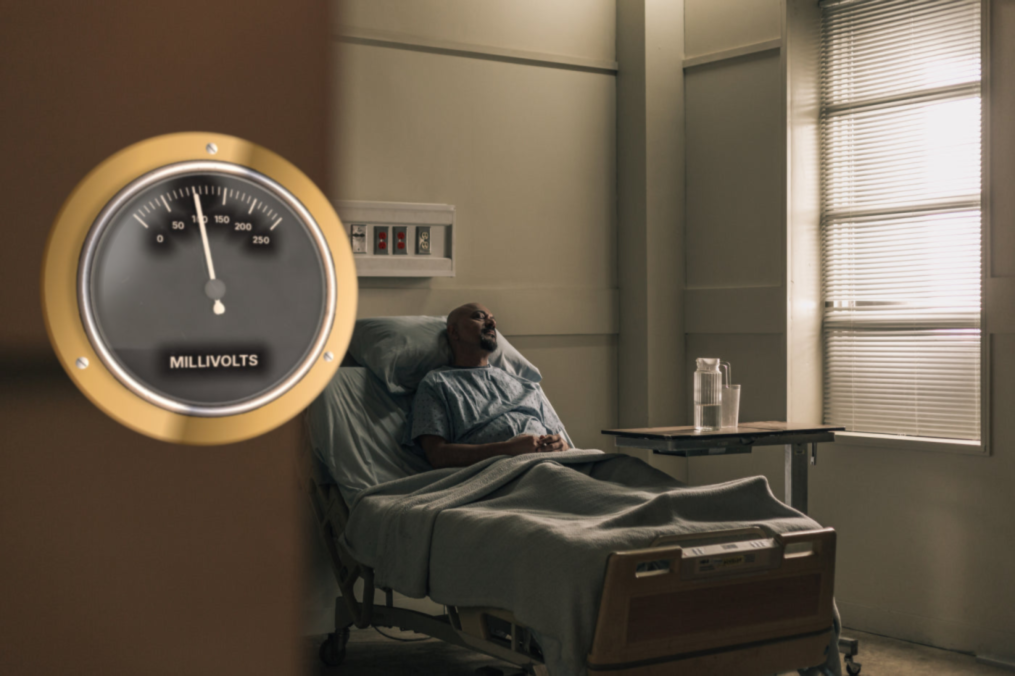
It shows 100 mV
